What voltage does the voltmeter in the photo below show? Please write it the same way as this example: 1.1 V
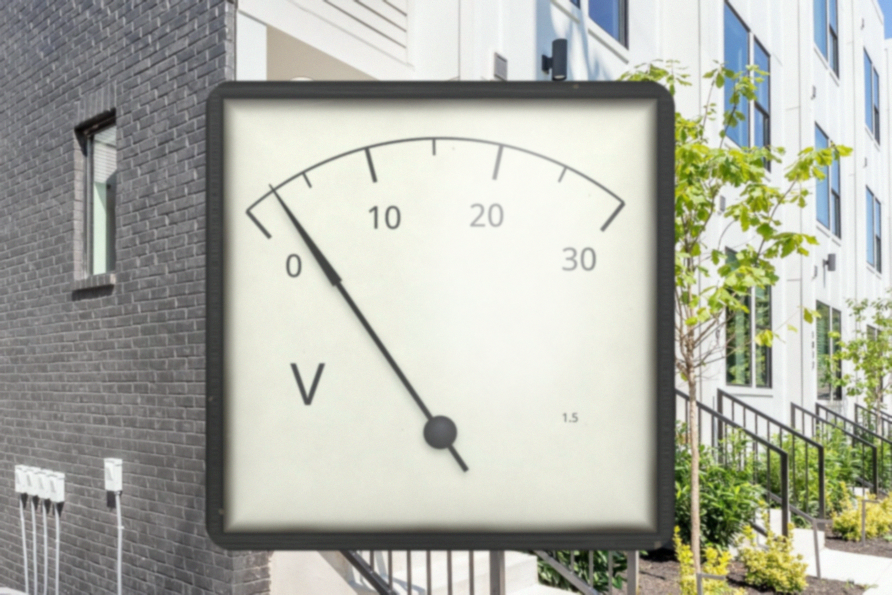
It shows 2.5 V
